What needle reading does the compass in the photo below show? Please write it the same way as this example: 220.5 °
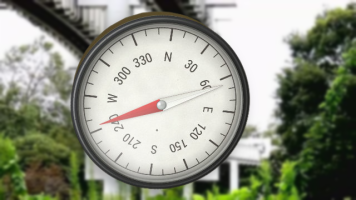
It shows 245 °
